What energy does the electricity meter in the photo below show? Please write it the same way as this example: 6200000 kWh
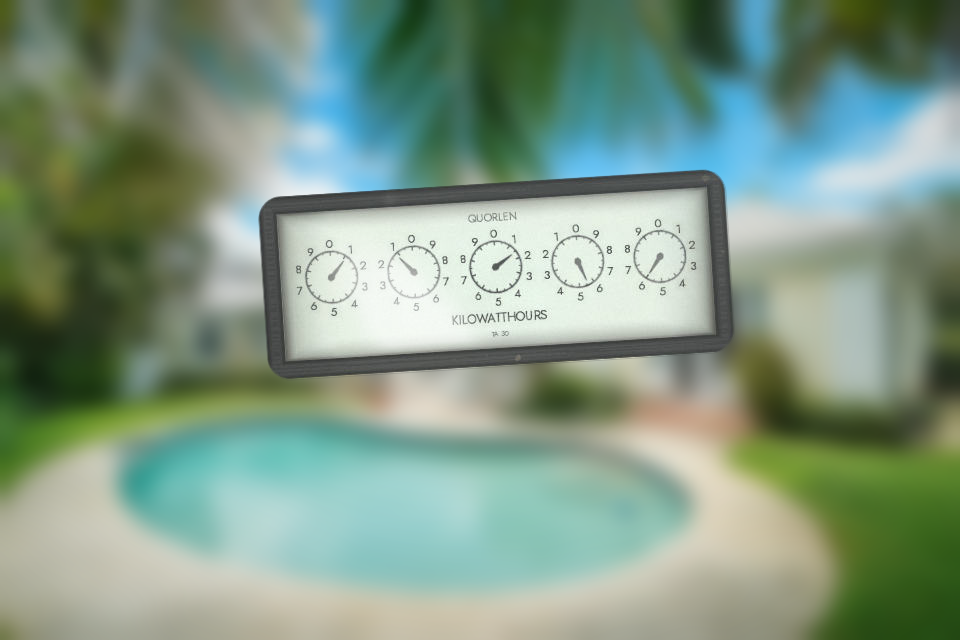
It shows 11156 kWh
